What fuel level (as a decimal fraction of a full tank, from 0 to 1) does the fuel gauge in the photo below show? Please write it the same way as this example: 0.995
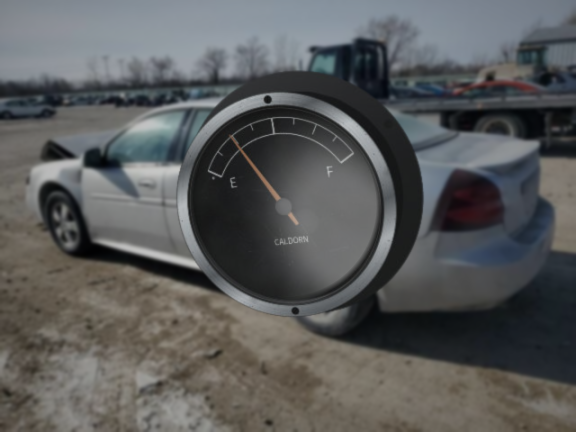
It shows 0.25
